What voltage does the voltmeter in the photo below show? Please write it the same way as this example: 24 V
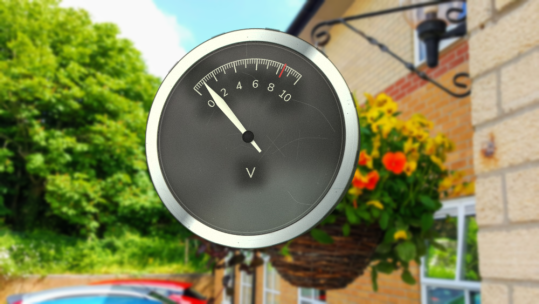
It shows 1 V
